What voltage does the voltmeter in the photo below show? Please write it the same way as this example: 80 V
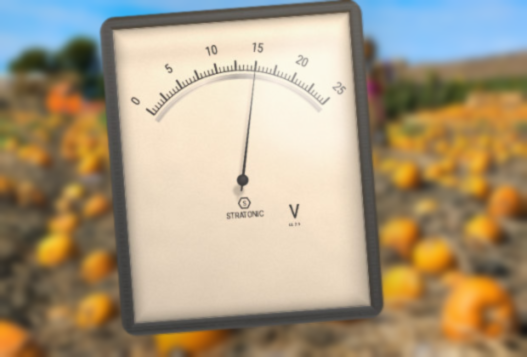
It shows 15 V
